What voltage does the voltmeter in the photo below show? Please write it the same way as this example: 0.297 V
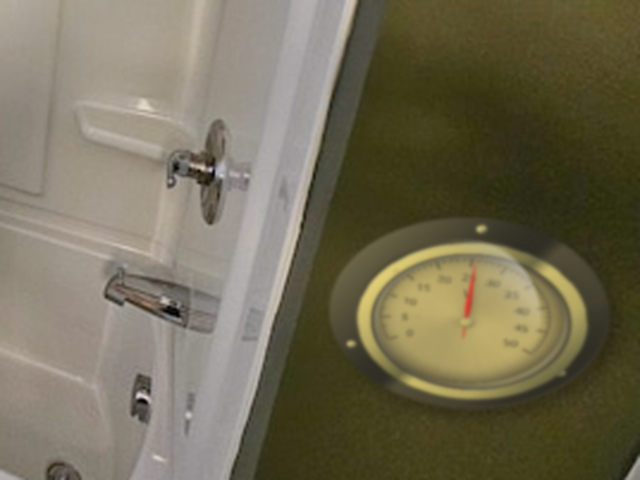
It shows 25 V
